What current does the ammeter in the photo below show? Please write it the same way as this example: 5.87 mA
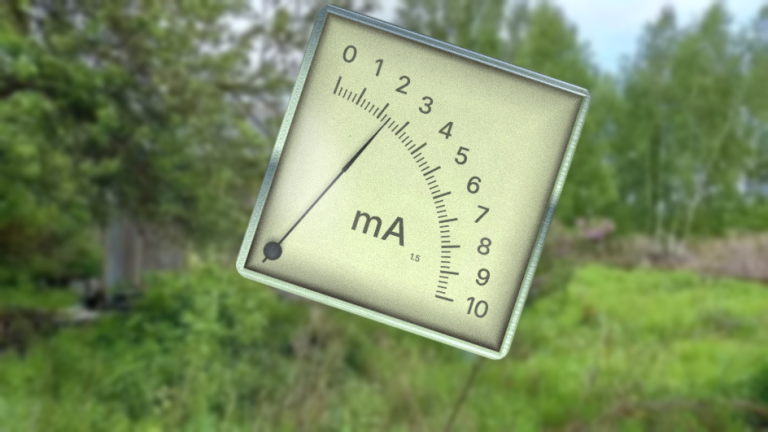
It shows 2.4 mA
